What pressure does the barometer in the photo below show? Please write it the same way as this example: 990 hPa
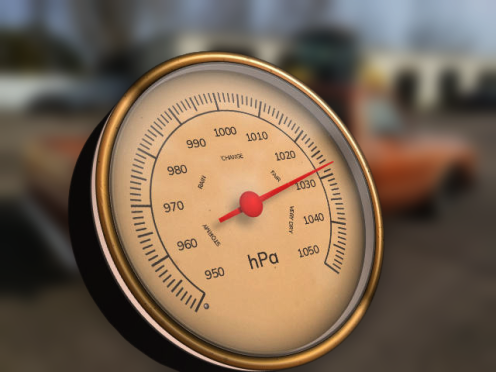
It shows 1028 hPa
